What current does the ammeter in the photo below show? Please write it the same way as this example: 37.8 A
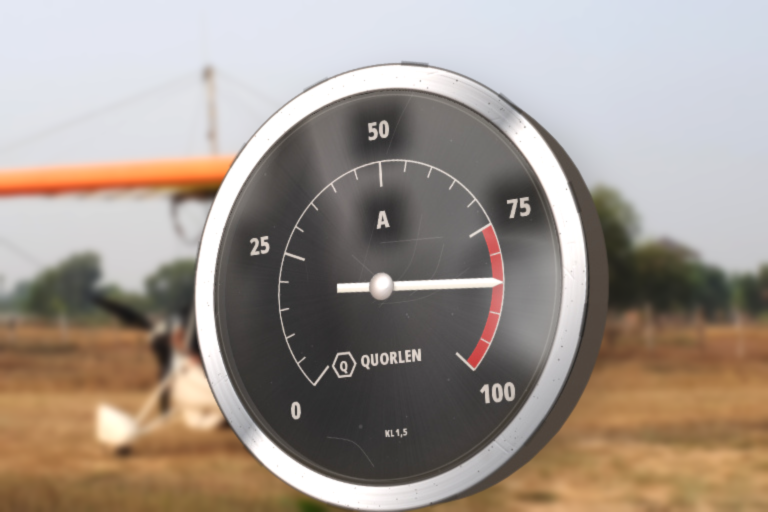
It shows 85 A
